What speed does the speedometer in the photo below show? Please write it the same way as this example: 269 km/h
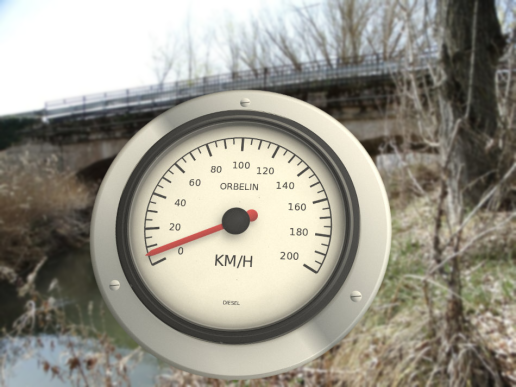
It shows 5 km/h
